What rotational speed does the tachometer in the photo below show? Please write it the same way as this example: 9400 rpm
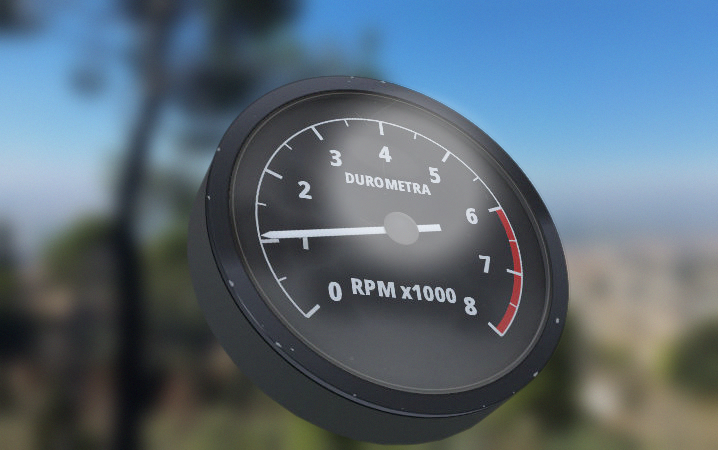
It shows 1000 rpm
